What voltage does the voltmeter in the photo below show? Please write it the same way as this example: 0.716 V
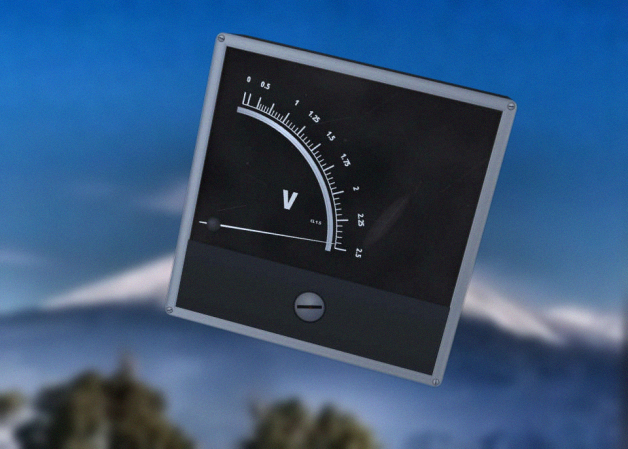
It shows 2.45 V
